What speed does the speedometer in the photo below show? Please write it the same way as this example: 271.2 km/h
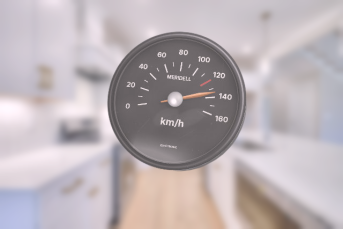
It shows 135 km/h
